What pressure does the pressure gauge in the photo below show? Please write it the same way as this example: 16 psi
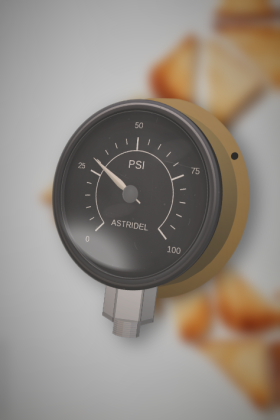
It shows 30 psi
